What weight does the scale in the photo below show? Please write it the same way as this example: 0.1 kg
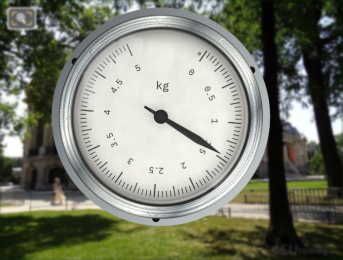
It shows 1.45 kg
